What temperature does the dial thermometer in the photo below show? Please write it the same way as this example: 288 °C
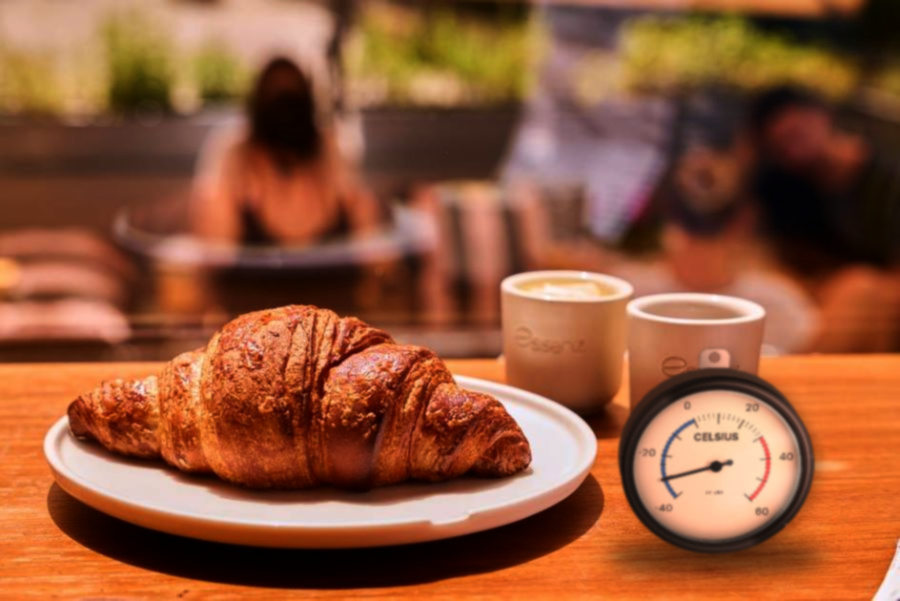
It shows -30 °C
